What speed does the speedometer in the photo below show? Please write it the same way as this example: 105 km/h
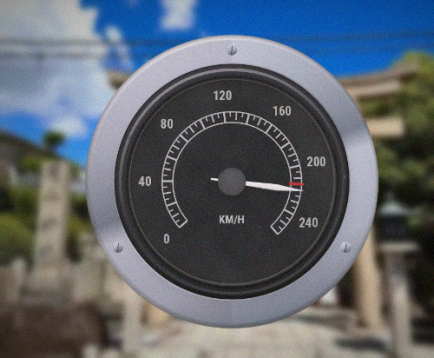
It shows 220 km/h
